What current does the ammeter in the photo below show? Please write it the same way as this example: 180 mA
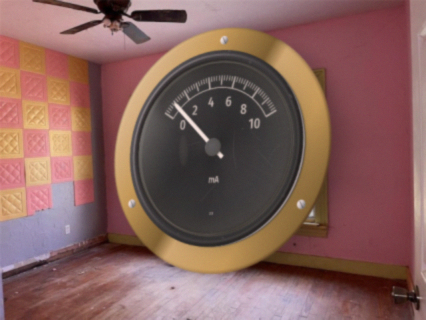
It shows 1 mA
